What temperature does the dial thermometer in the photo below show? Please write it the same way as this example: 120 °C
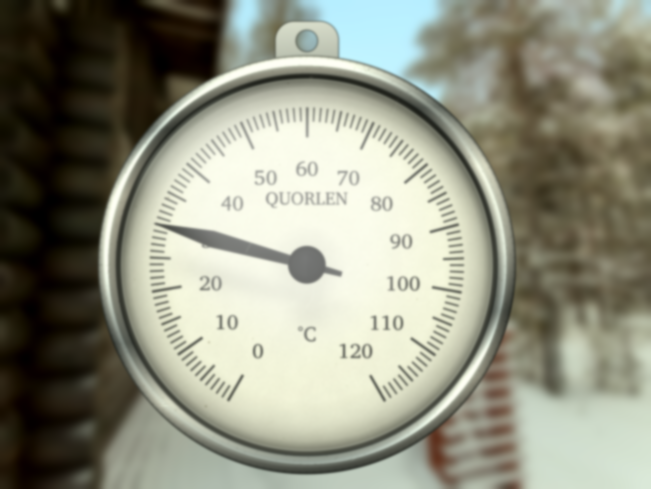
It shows 30 °C
